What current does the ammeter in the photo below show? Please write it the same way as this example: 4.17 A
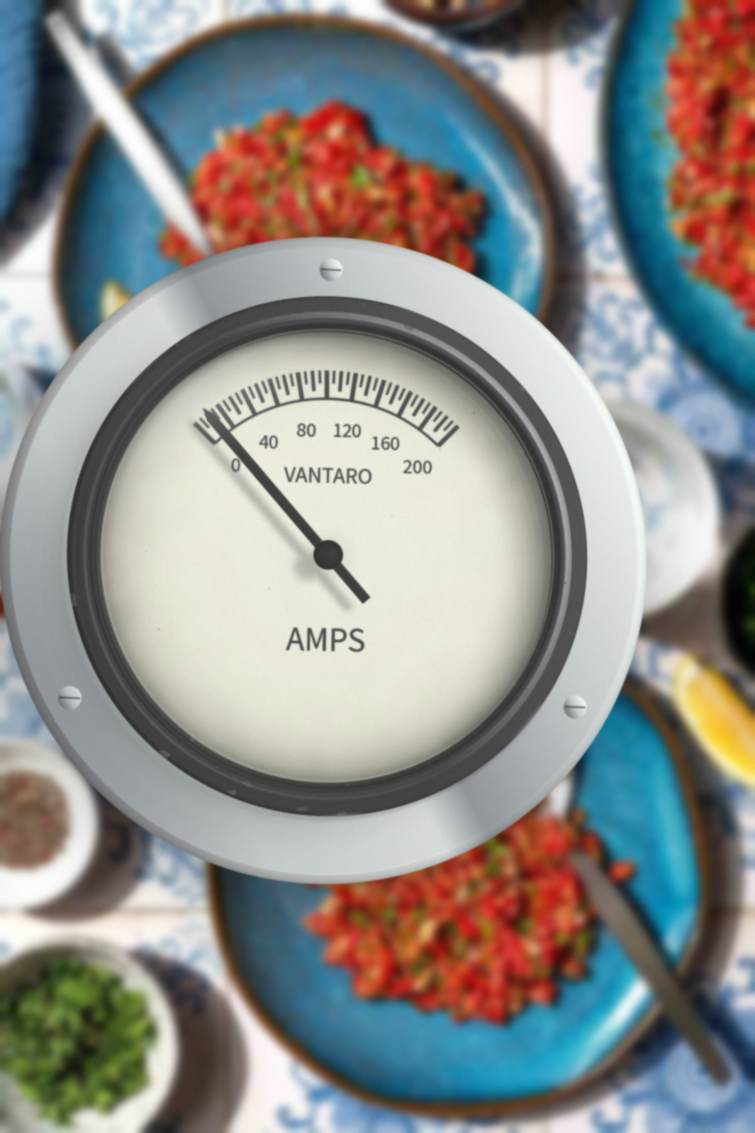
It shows 10 A
